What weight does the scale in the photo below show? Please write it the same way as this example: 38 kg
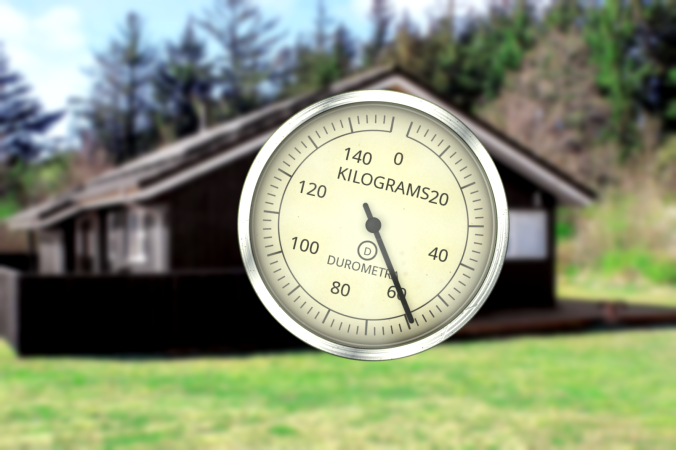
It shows 59 kg
